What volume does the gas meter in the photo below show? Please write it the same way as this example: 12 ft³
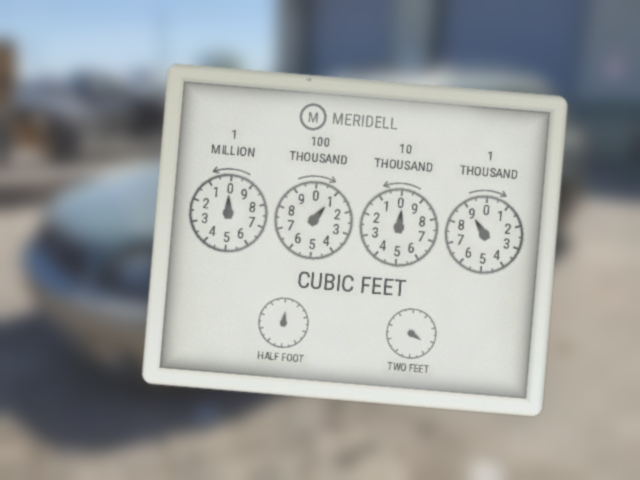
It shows 9900 ft³
